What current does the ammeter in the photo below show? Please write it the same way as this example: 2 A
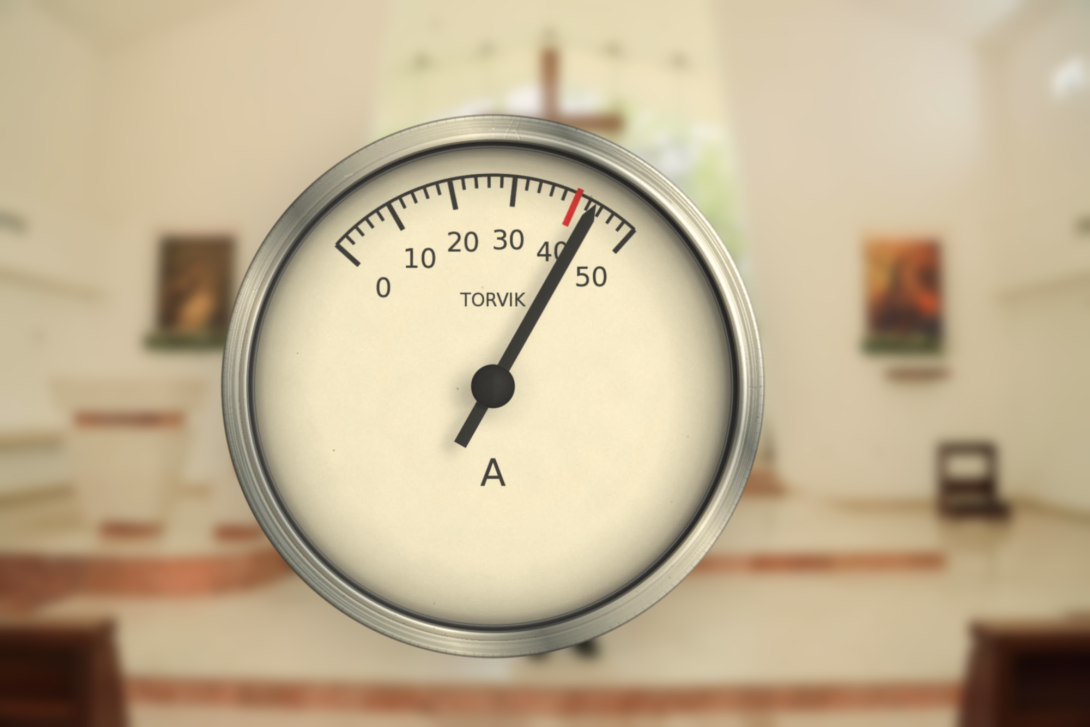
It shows 43 A
